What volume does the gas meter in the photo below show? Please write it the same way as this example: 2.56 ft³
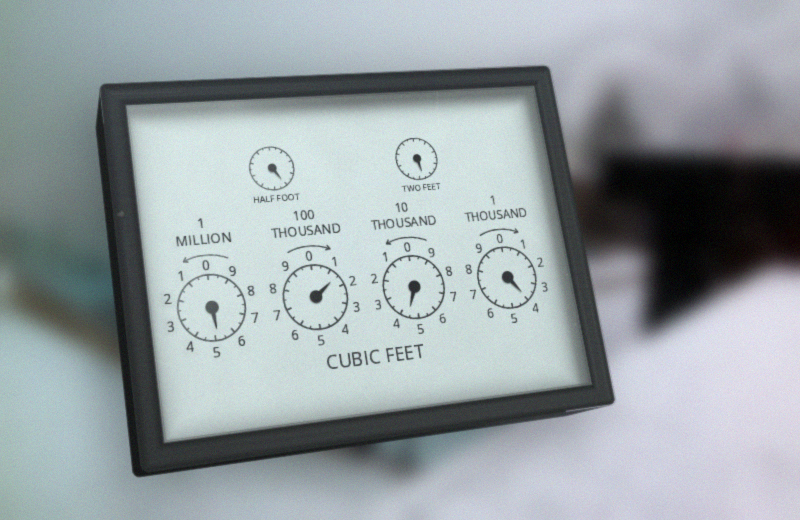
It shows 514400 ft³
